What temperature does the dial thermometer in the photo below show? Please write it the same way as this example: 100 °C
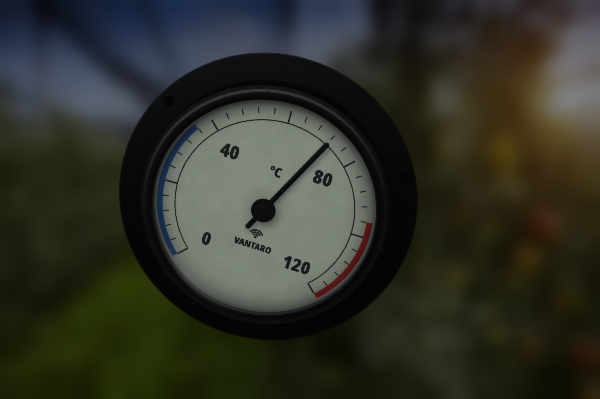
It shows 72 °C
